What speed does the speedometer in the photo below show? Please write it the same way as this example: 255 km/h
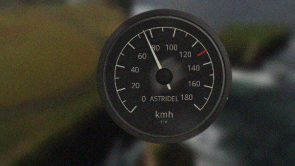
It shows 75 km/h
